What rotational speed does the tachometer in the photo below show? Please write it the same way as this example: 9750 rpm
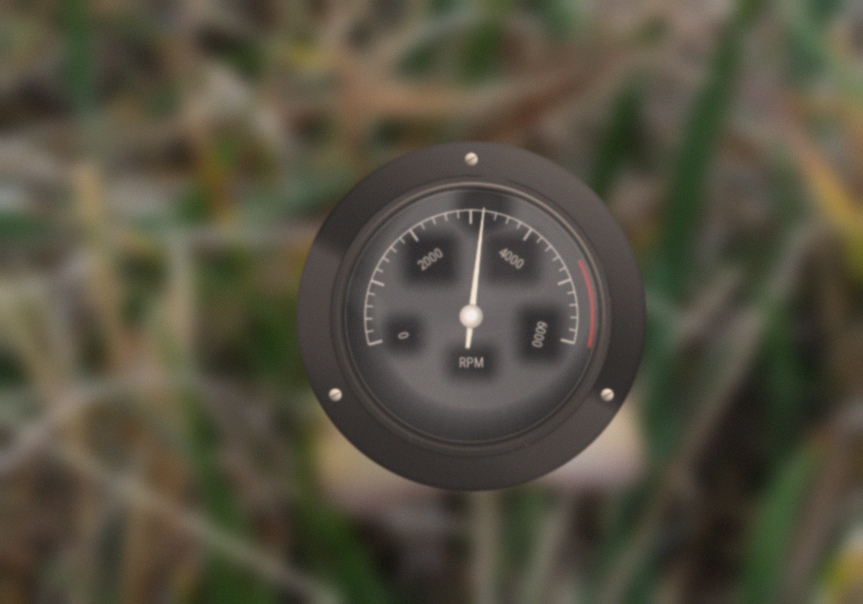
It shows 3200 rpm
